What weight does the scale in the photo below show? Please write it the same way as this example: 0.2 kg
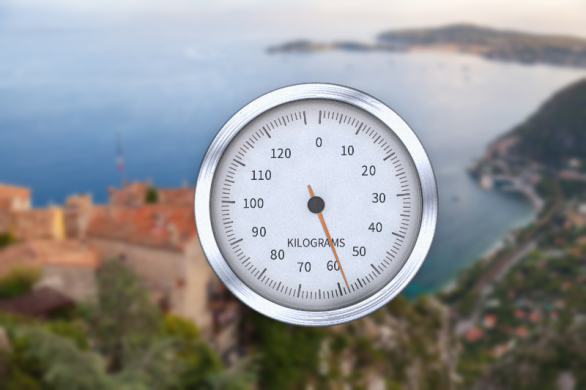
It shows 58 kg
